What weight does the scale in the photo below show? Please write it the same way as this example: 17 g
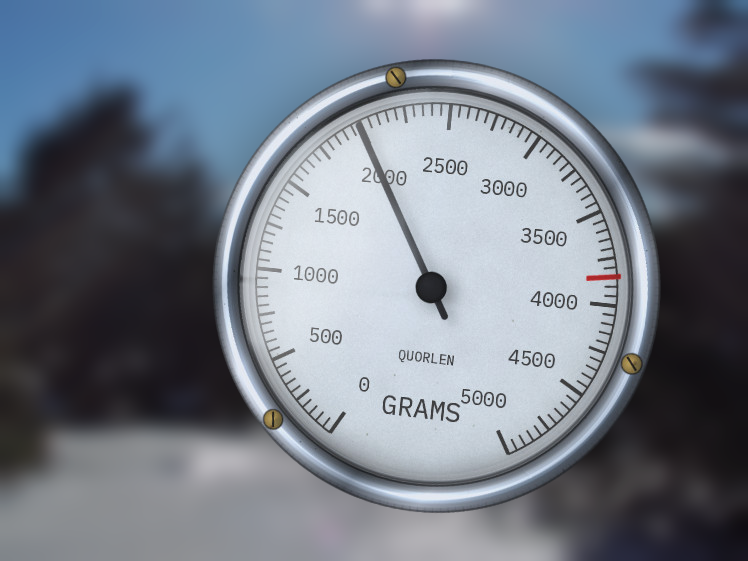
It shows 2000 g
